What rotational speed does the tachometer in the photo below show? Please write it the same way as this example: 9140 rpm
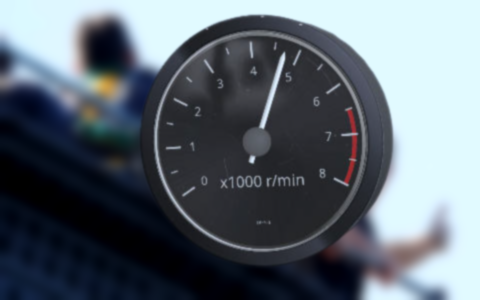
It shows 4750 rpm
